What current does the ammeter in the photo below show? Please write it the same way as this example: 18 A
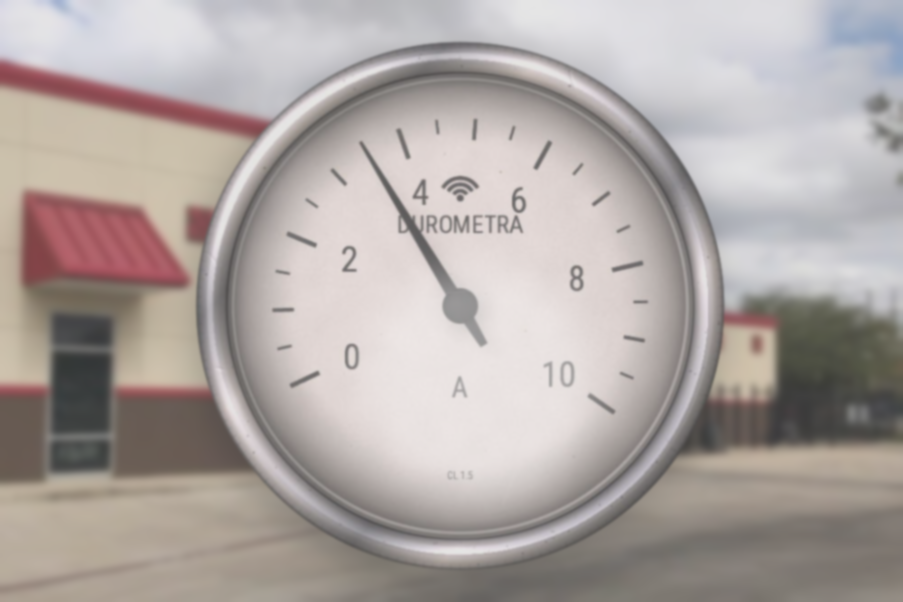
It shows 3.5 A
